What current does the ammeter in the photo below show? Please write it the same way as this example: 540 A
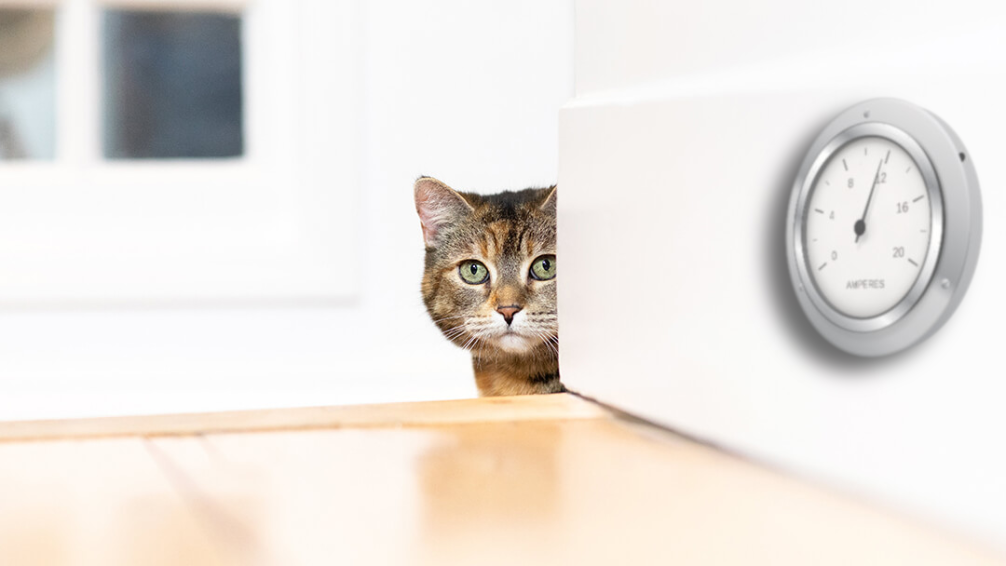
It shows 12 A
